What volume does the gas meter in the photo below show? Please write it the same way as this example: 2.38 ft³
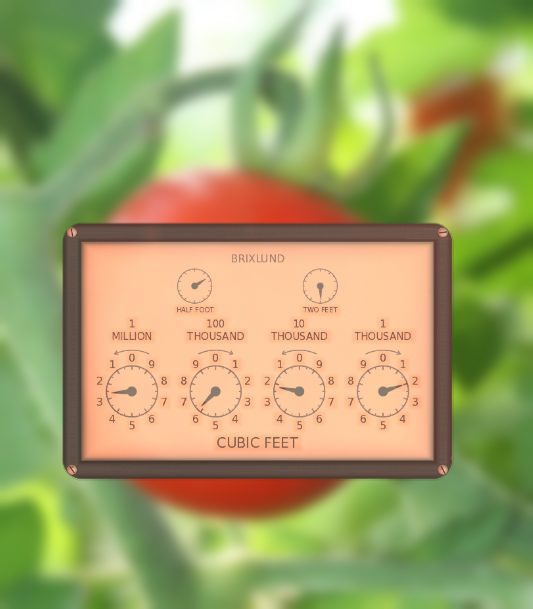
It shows 262200 ft³
